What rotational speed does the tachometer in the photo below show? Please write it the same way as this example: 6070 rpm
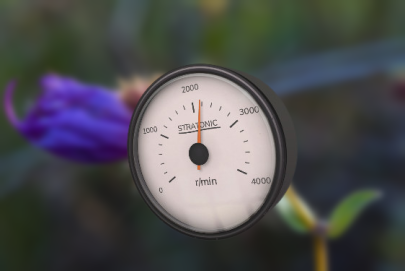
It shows 2200 rpm
